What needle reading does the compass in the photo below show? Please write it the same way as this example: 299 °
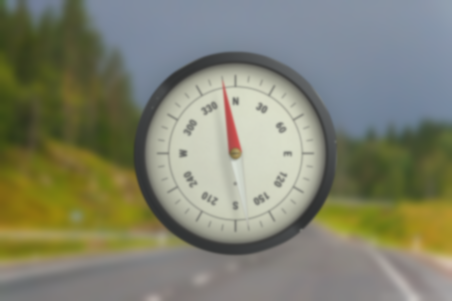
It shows 350 °
